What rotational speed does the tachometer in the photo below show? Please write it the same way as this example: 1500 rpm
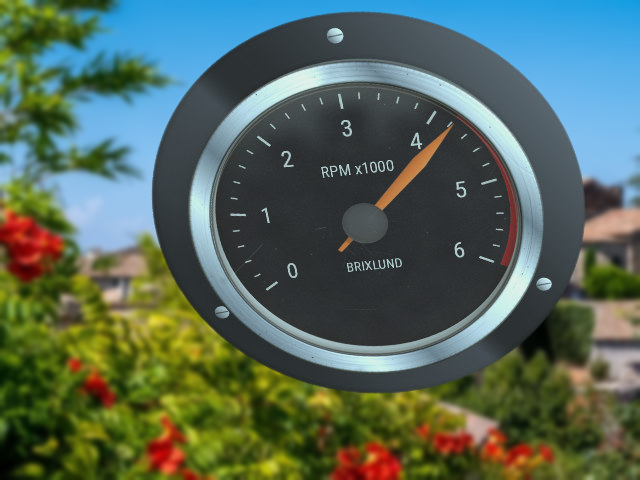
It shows 4200 rpm
